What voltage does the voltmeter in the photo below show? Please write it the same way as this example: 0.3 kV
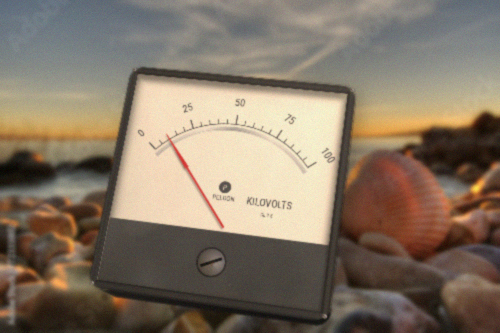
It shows 10 kV
